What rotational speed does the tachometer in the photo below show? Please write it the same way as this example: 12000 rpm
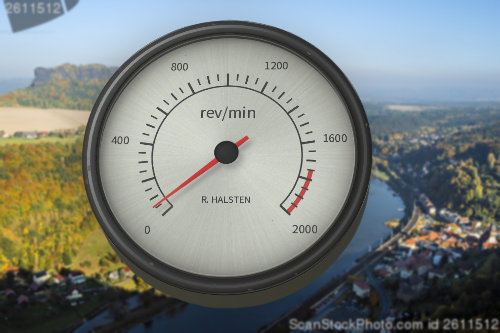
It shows 50 rpm
